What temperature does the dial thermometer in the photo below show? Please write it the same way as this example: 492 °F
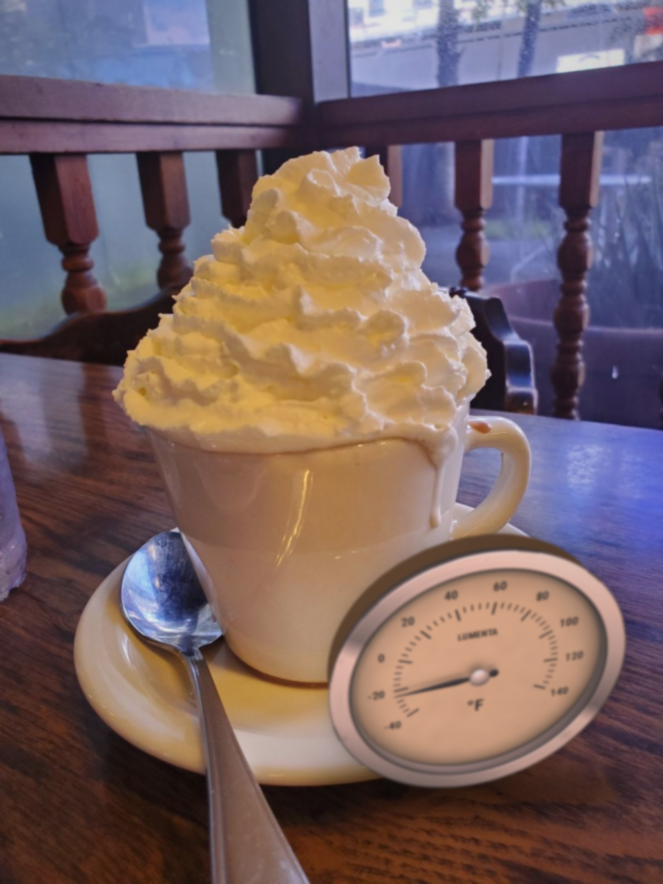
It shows -20 °F
